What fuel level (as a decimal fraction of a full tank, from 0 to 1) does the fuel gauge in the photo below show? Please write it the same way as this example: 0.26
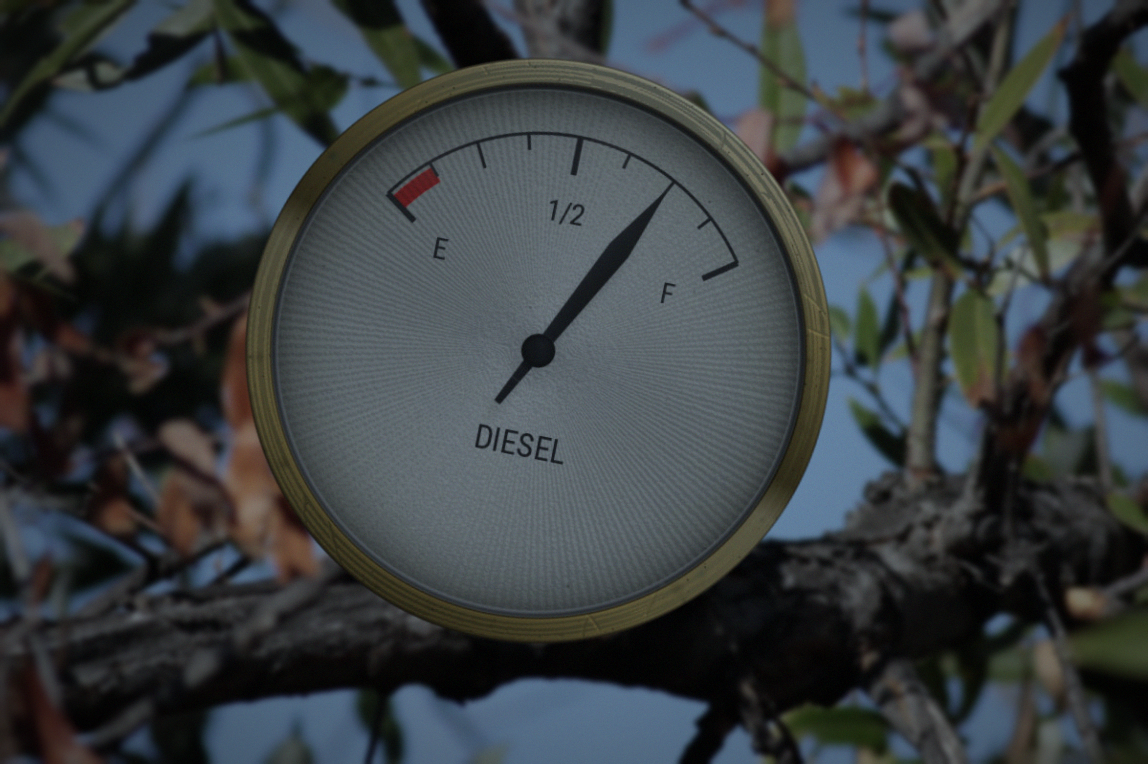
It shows 0.75
